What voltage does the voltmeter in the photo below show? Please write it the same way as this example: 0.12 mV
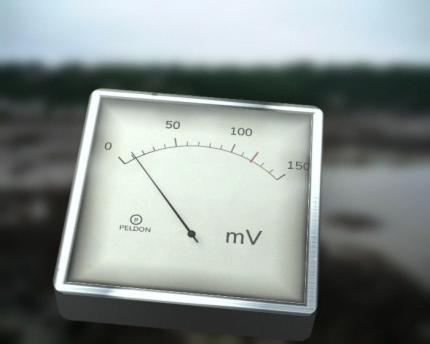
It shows 10 mV
